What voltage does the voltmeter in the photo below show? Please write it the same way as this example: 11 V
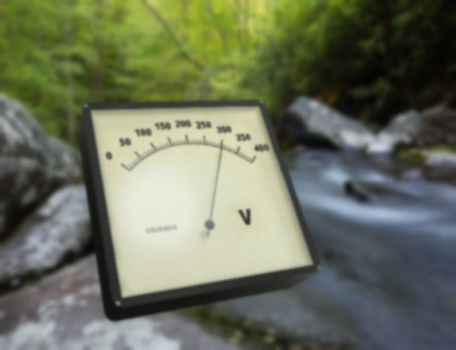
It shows 300 V
